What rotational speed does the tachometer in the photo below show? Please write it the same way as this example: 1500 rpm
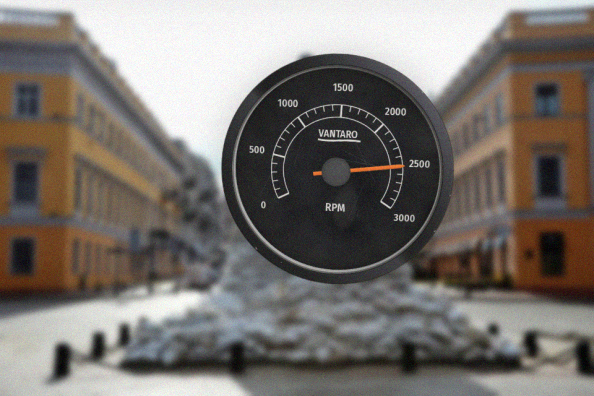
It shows 2500 rpm
